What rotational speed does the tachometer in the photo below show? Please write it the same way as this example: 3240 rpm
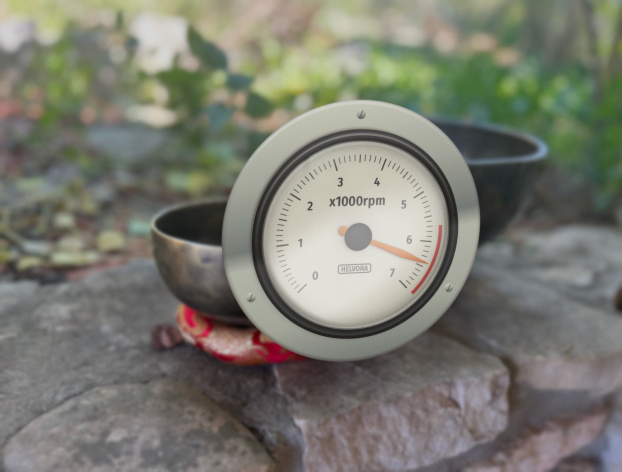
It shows 6400 rpm
